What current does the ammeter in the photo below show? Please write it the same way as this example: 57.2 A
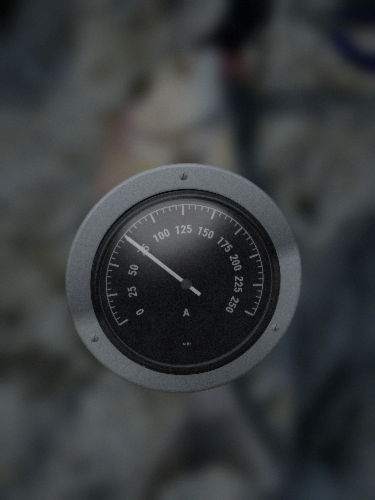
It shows 75 A
